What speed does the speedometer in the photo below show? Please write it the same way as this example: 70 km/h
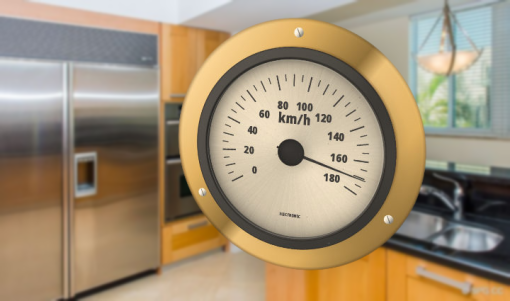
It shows 170 km/h
